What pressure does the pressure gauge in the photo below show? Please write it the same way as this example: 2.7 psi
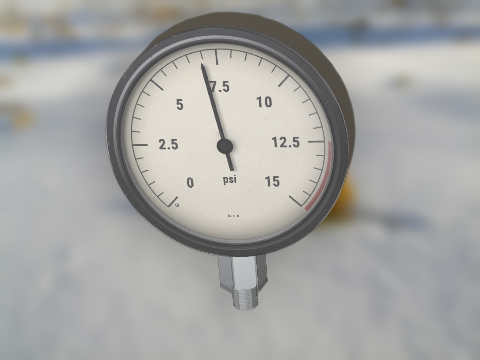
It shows 7 psi
